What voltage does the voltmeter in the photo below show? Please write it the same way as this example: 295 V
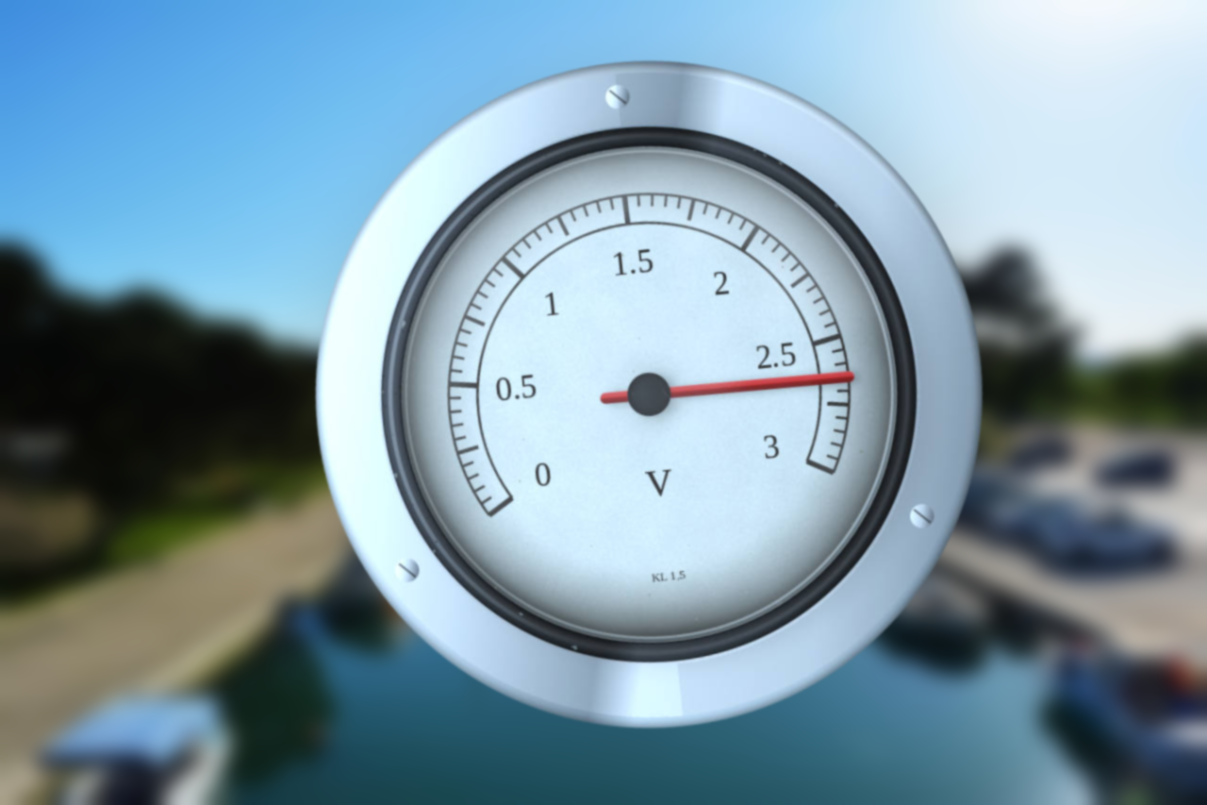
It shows 2.65 V
